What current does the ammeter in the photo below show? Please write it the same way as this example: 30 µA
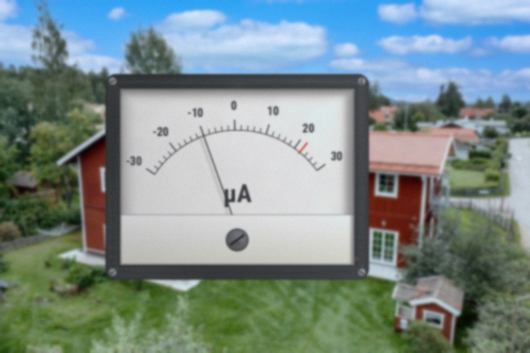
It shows -10 µA
